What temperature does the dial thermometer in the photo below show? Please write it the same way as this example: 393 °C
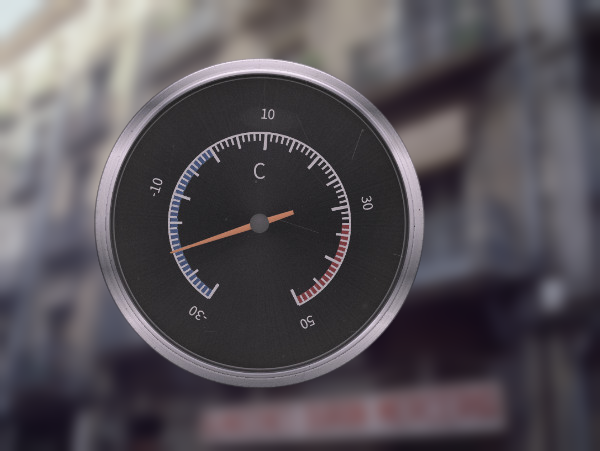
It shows -20 °C
